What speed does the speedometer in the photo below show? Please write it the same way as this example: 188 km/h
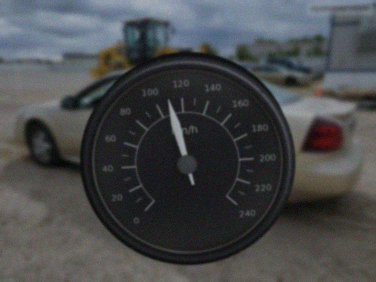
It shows 110 km/h
